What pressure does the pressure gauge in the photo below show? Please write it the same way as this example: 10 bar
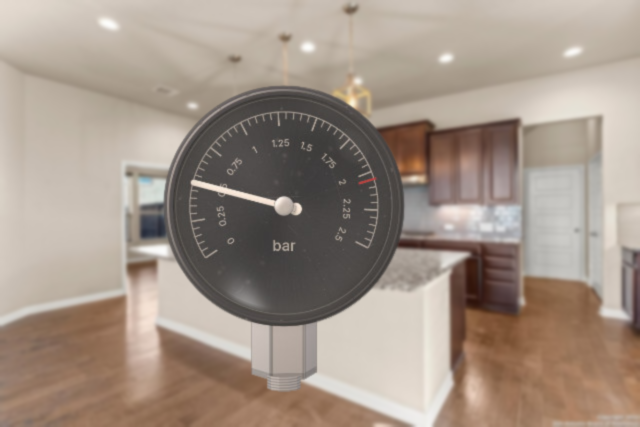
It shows 0.5 bar
